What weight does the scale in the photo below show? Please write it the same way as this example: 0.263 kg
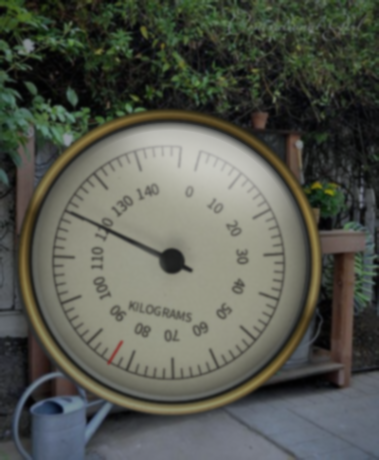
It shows 120 kg
